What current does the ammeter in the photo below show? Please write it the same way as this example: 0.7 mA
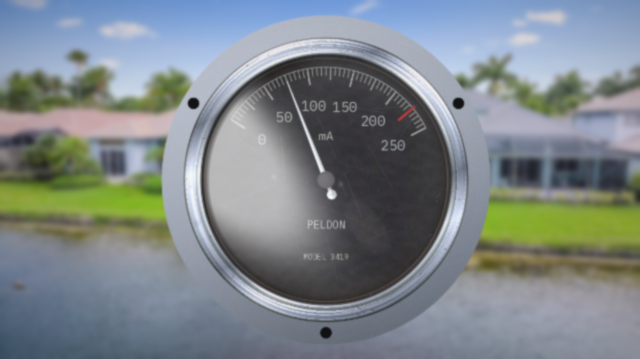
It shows 75 mA
